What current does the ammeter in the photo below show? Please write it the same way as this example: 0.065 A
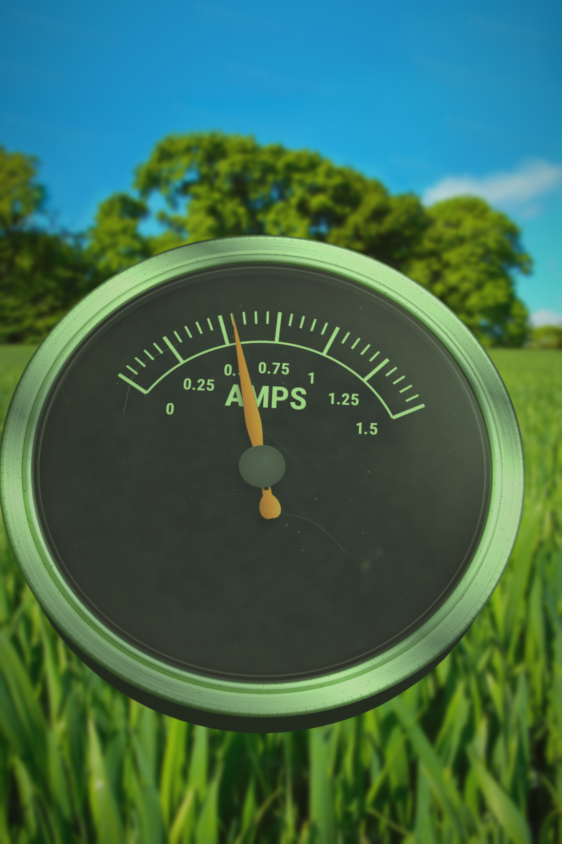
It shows 0.55 A
